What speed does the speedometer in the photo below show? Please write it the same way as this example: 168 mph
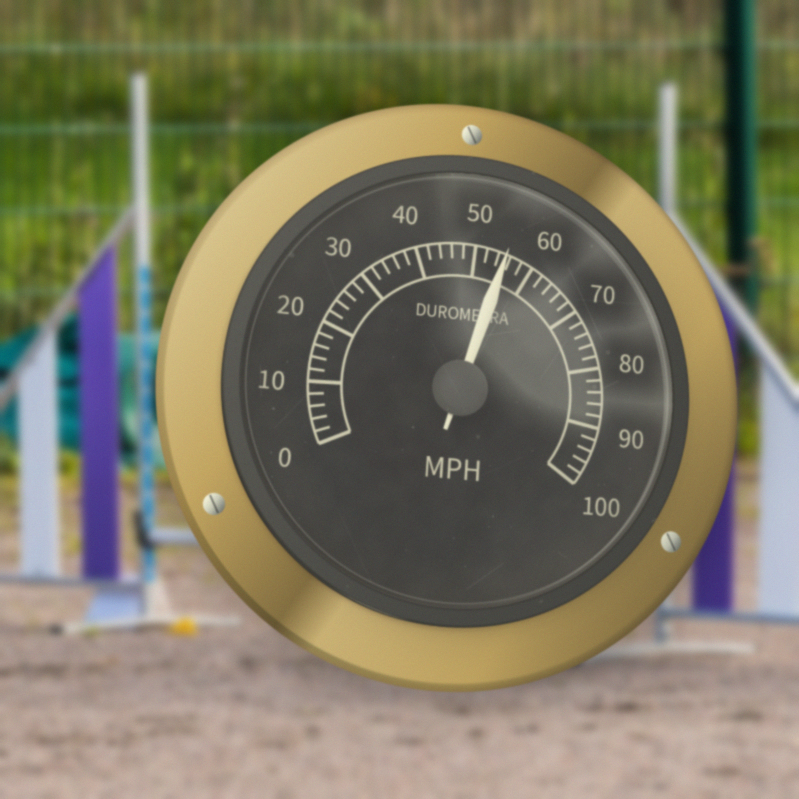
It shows 55 mph
